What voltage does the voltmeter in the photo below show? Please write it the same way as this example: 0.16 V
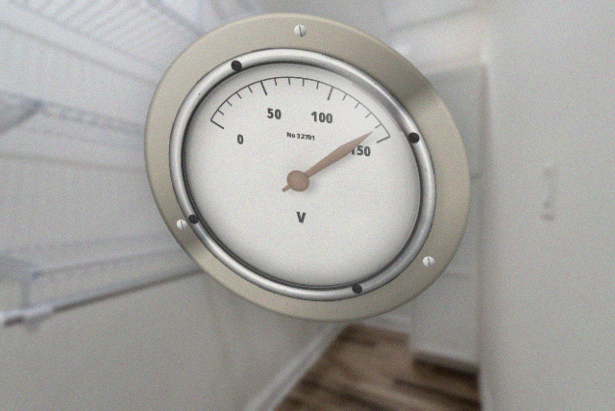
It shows 140 V
